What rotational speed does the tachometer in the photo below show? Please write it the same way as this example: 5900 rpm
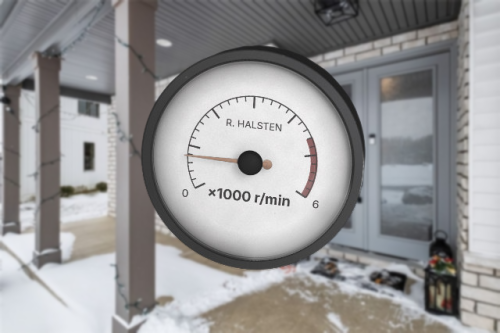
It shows 800 rpm
